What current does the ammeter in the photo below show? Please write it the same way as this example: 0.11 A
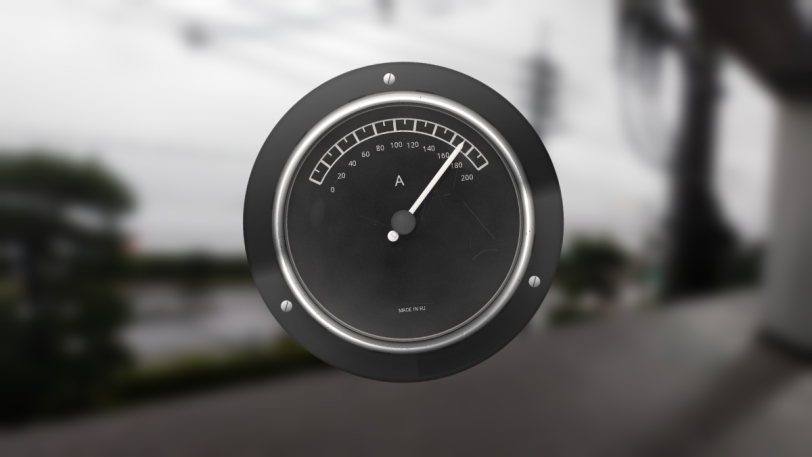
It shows 170 A
